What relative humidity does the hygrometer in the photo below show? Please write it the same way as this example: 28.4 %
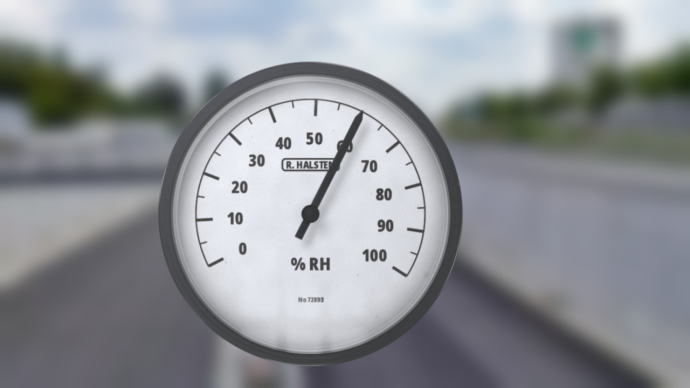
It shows 60 %
